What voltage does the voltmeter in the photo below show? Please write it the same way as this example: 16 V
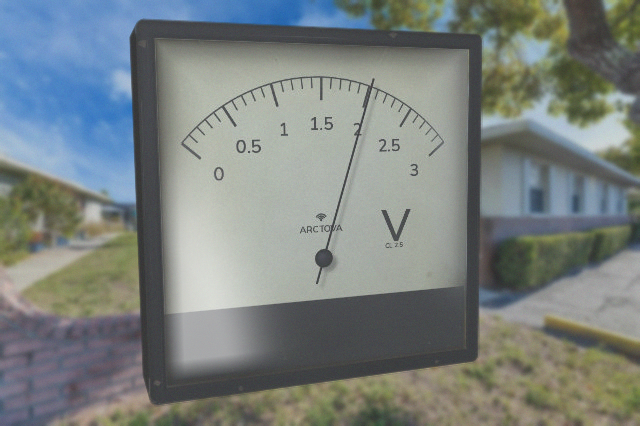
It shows 2 V
